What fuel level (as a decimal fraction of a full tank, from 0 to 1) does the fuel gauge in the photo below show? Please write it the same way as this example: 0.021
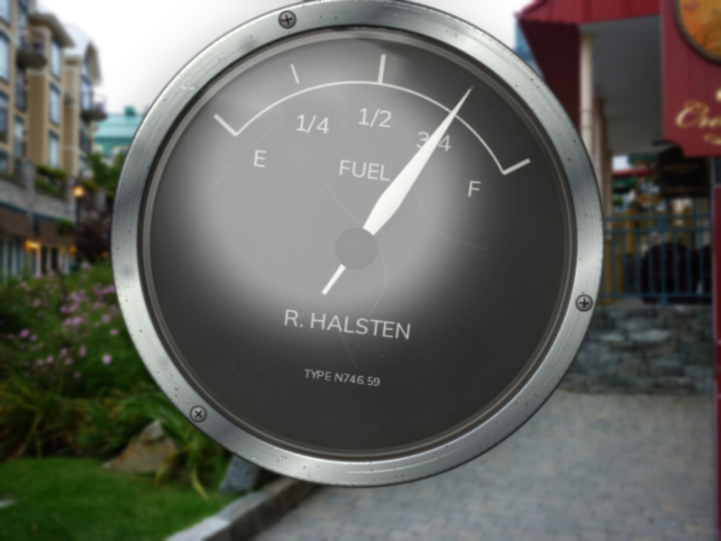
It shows 0.75
